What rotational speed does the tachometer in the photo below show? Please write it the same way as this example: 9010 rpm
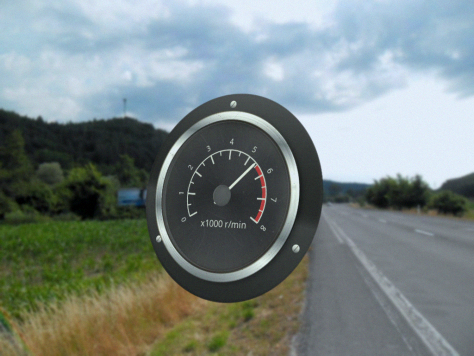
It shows 5500 rpm
